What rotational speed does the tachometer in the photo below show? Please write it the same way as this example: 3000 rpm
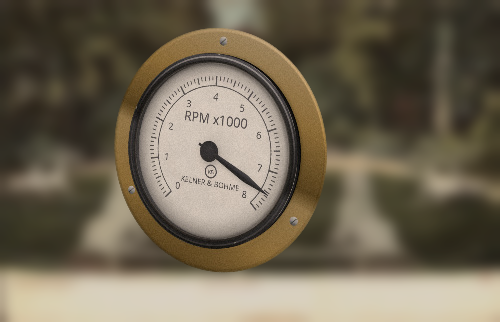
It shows 7500 rpm
